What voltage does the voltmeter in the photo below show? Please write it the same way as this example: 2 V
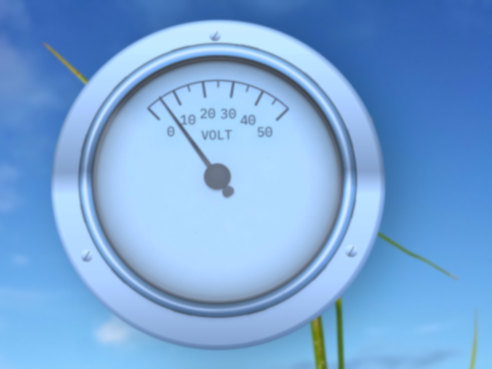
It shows 5 V
